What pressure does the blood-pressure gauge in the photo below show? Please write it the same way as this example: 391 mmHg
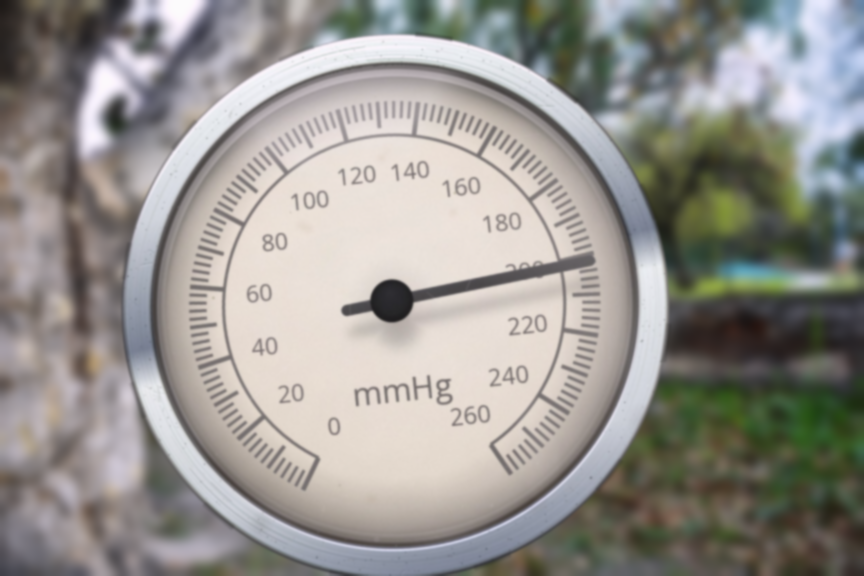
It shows 202 mmHg
